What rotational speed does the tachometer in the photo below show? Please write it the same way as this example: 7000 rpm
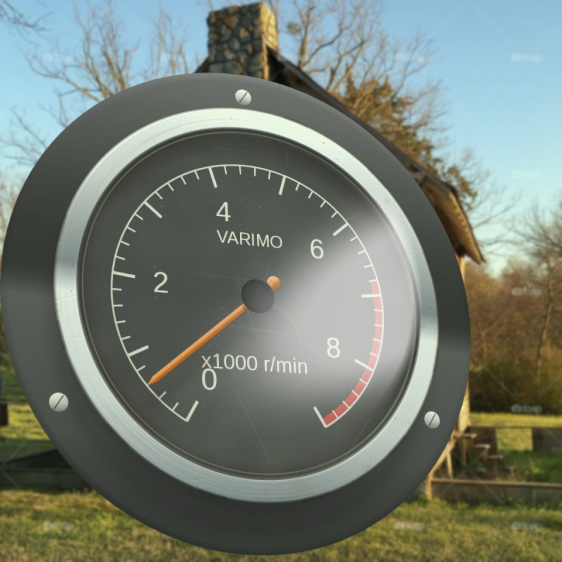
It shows 600 rpm
